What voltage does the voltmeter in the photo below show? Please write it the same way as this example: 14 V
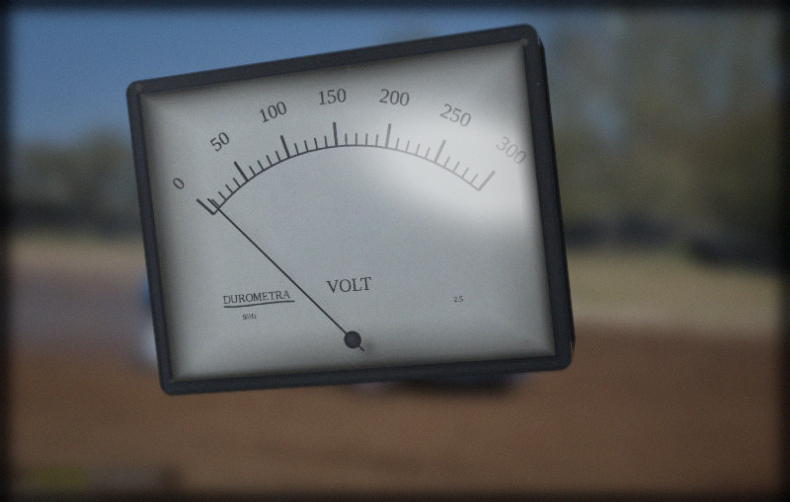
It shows 10 V
